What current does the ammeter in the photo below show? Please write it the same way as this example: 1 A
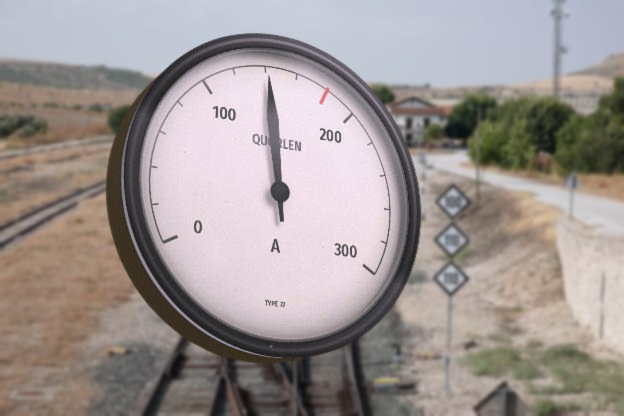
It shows 140 A
